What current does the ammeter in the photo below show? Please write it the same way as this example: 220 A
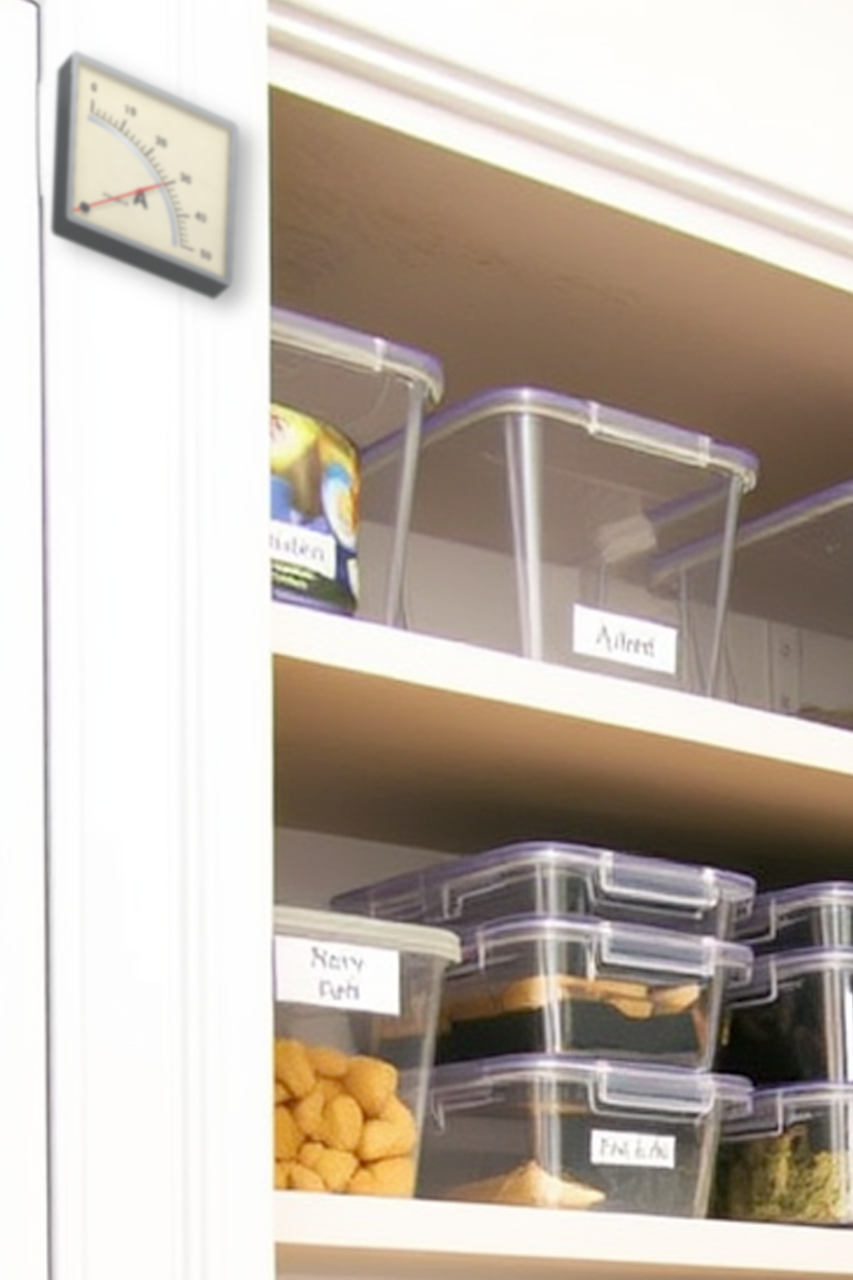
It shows 30 A
